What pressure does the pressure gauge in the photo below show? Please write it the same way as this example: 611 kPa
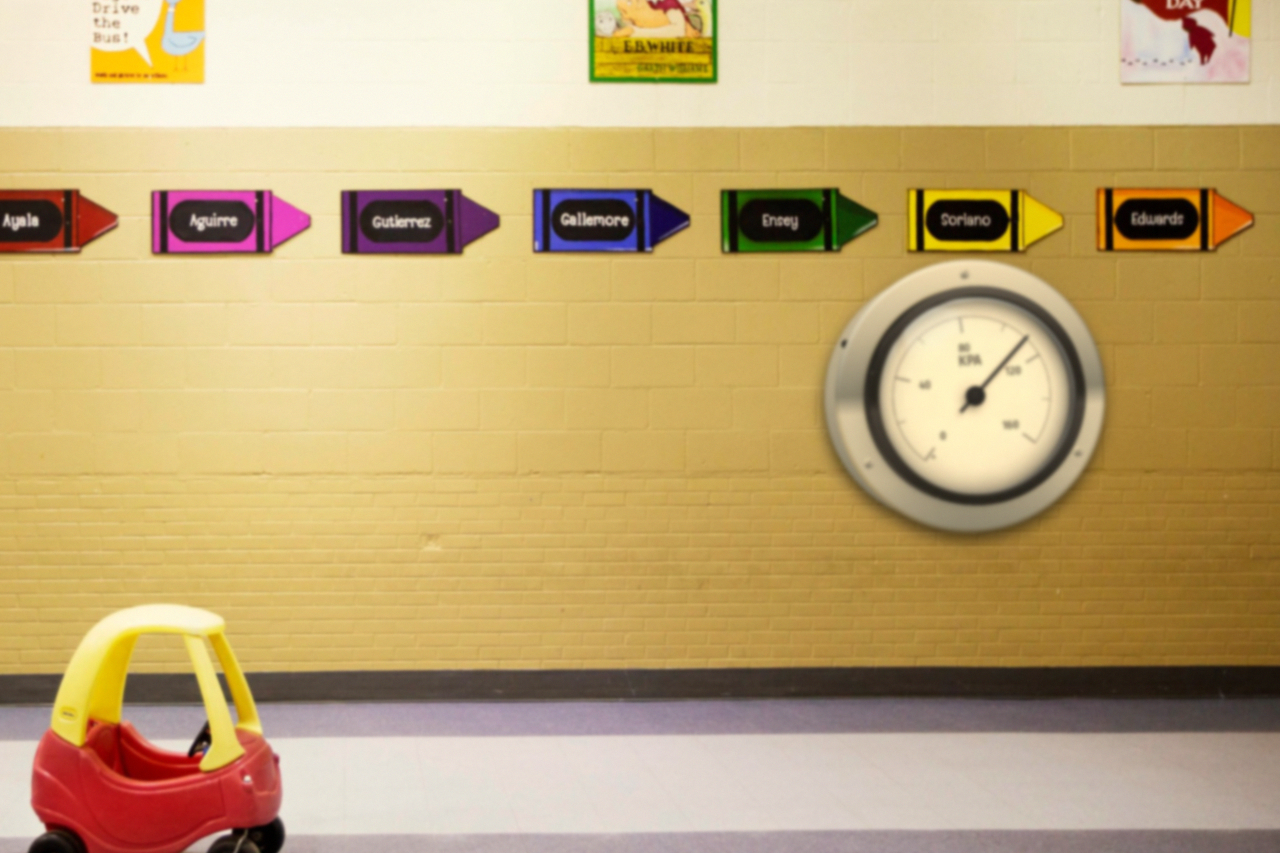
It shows 110 kPa
